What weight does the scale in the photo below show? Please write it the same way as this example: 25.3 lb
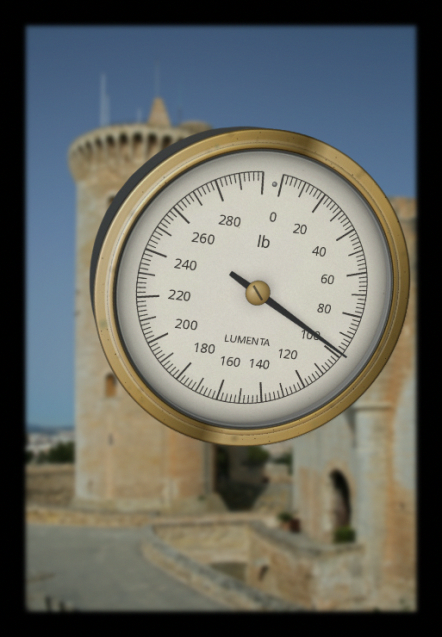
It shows 98 lb
